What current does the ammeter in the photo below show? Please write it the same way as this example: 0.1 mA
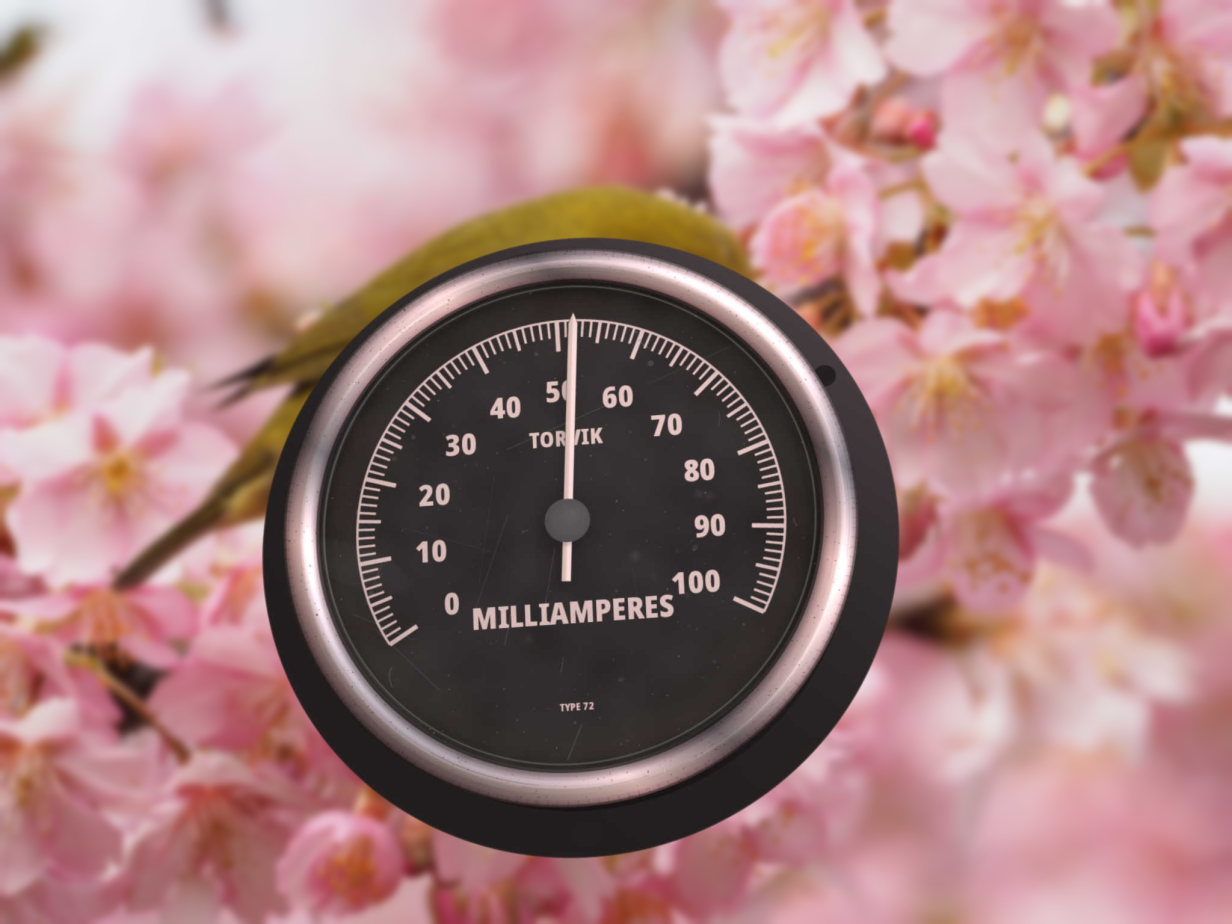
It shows 52 mA
